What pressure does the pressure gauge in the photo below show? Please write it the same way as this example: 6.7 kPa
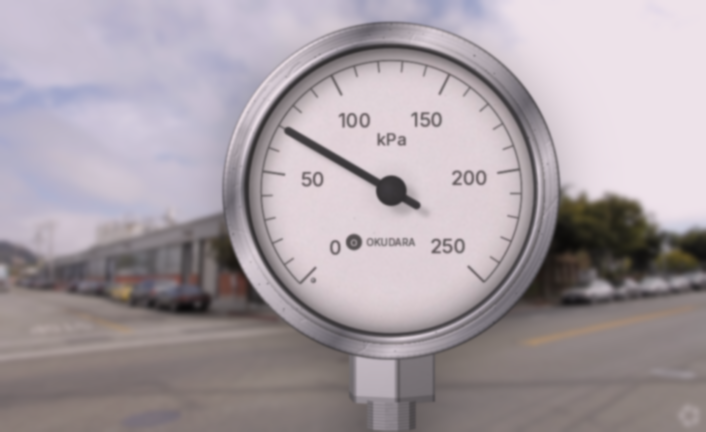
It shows 70 kPa
